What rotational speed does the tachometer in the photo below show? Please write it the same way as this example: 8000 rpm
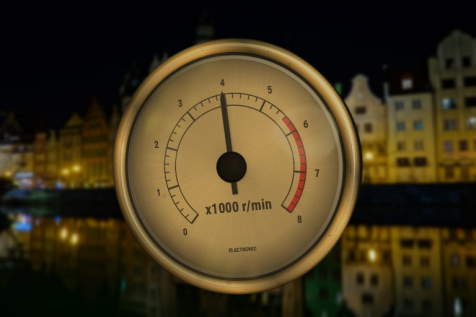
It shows 4000 rpm
